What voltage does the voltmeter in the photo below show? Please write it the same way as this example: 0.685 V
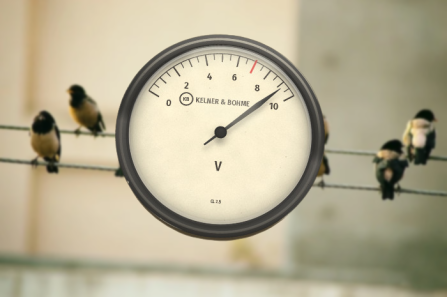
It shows 9.25 V
